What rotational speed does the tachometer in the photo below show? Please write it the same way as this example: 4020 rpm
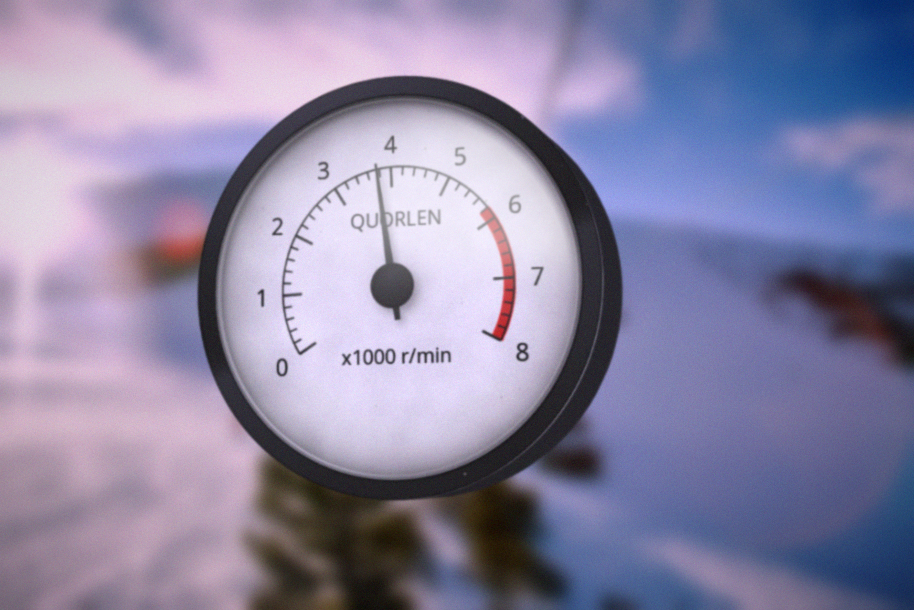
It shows 3800 rpm
